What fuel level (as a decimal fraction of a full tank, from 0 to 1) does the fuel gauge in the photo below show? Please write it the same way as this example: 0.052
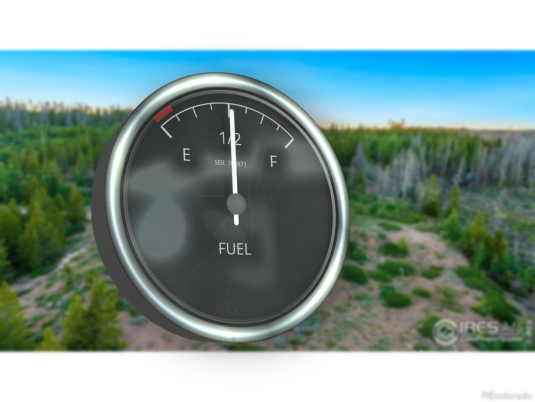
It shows 0.5
